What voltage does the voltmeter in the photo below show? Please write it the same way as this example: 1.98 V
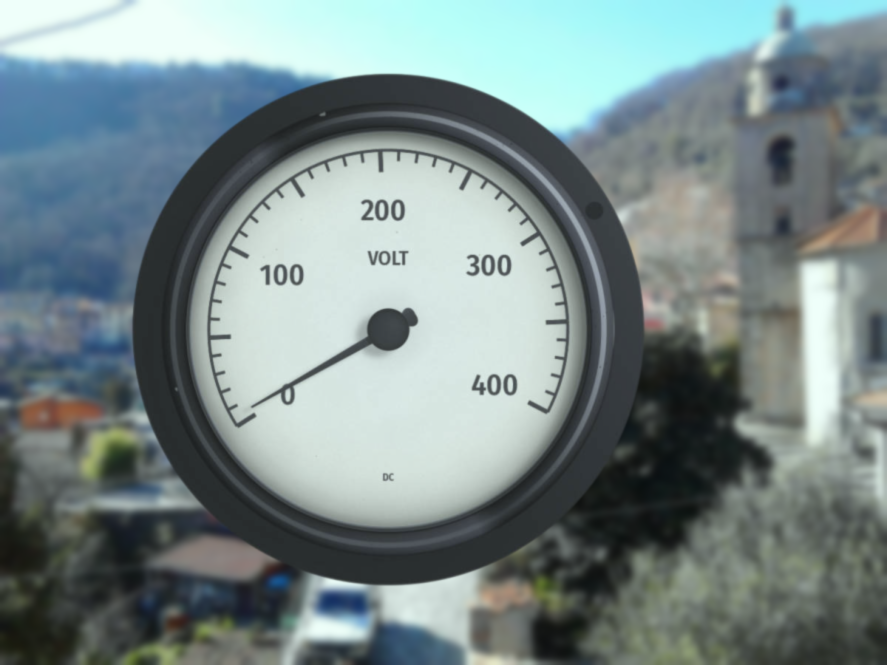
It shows 5 V
